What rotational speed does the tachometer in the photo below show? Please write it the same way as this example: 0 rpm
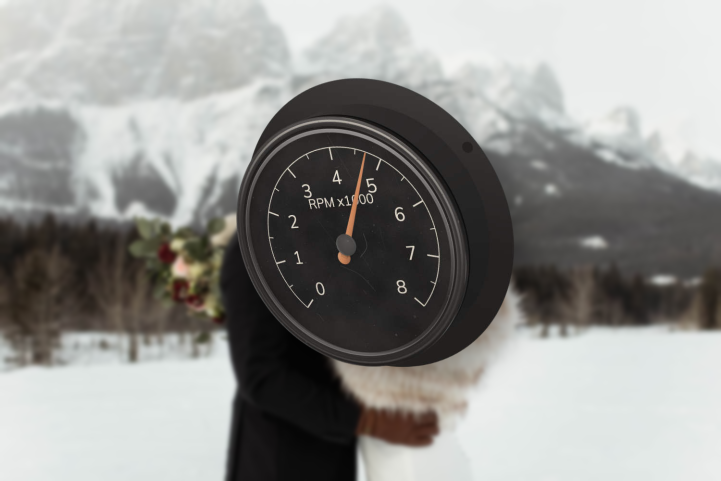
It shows 4750 rpm
